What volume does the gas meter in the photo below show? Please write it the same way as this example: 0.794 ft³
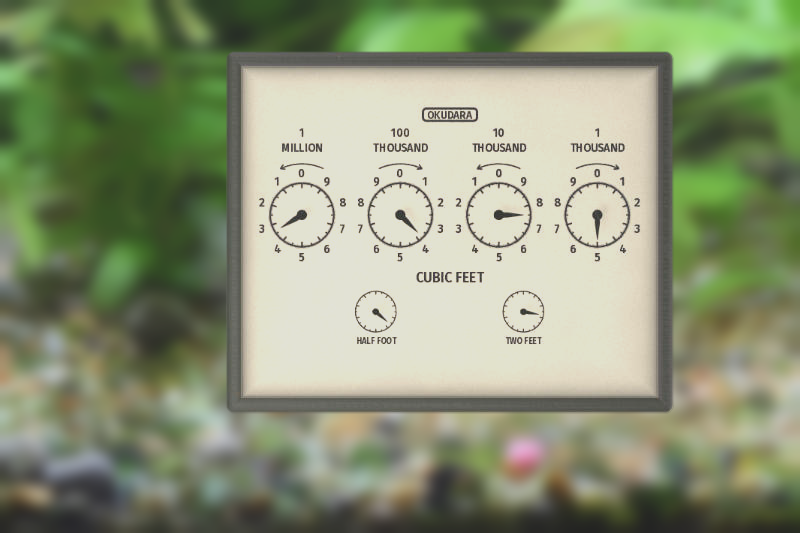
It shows 337500 ft³
